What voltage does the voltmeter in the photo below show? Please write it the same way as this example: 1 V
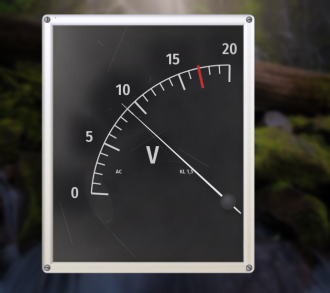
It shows 9 V
